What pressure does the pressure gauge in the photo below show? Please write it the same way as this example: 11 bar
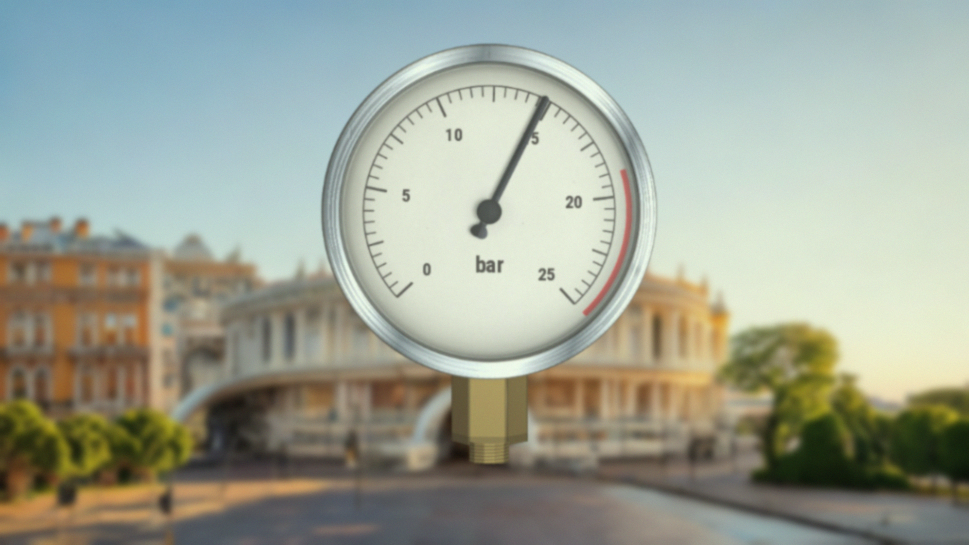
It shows 14.75 bar
